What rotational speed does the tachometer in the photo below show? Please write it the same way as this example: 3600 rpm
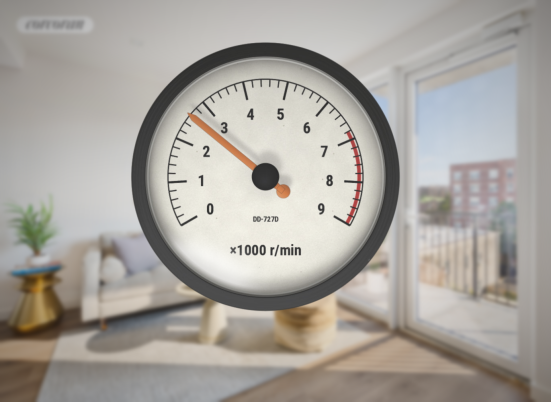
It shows 2600 rpm
